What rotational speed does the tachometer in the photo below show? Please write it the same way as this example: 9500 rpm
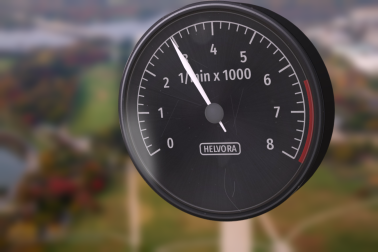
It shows 3000 rpm
